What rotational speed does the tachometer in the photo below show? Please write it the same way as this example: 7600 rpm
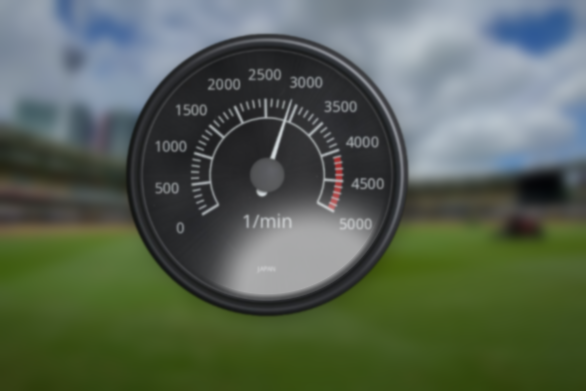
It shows 2900 rpm
